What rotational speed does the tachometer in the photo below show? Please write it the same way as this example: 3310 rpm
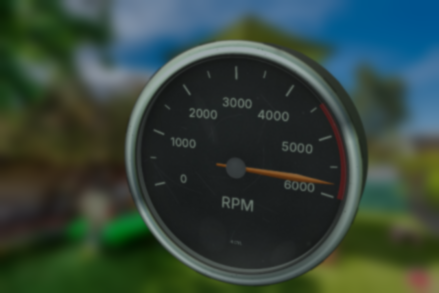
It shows 5750 rpm
